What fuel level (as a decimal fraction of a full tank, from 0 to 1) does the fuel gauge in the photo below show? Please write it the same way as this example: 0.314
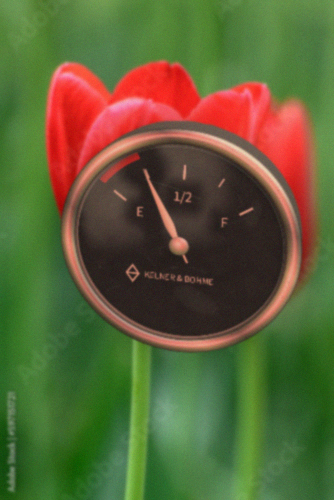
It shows 0.25
